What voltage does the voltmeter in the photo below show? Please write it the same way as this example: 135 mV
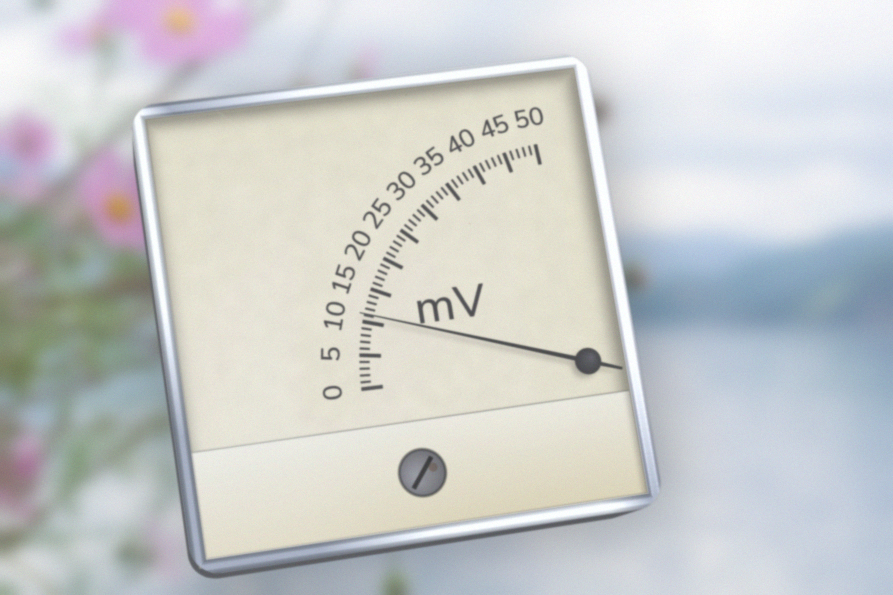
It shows 11 mV
